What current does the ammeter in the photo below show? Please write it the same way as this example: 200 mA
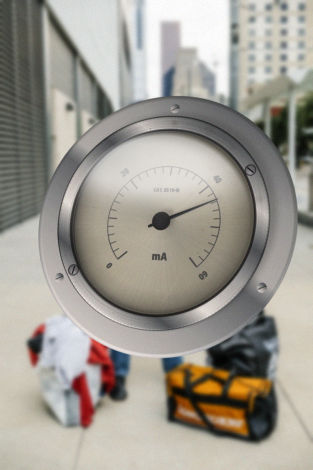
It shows 44 mA
